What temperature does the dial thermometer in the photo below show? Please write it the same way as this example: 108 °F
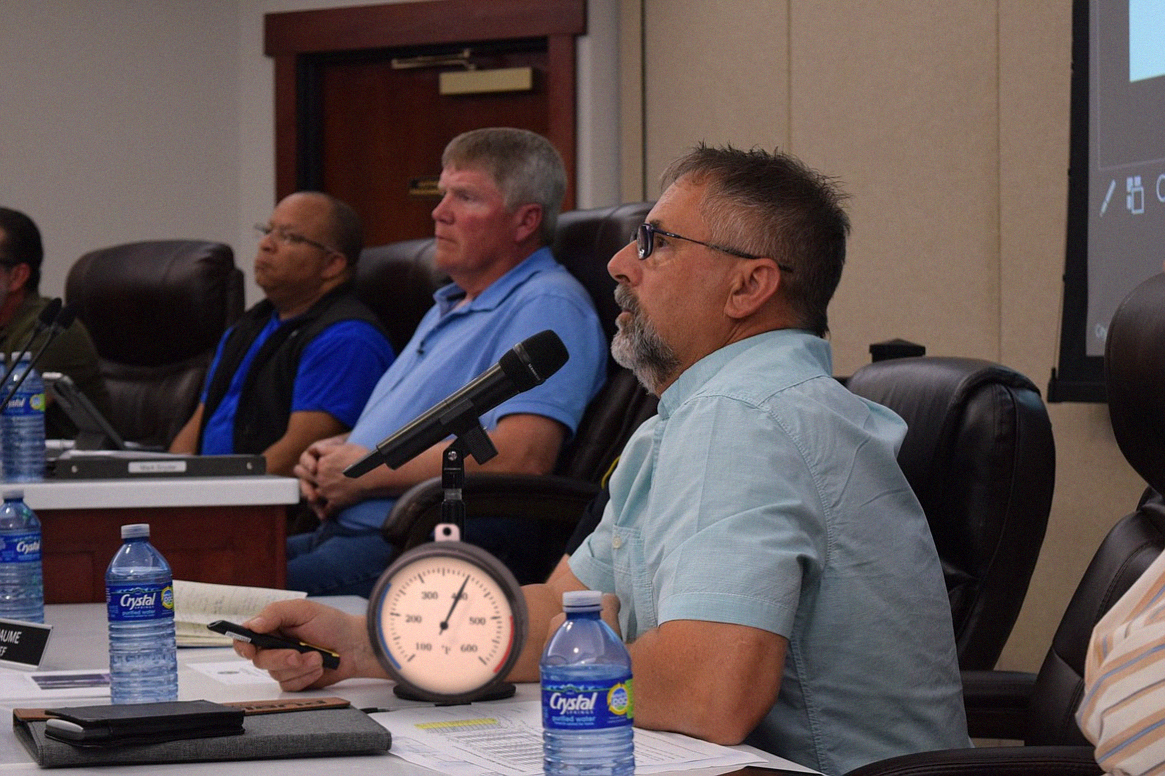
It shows 400 °F
